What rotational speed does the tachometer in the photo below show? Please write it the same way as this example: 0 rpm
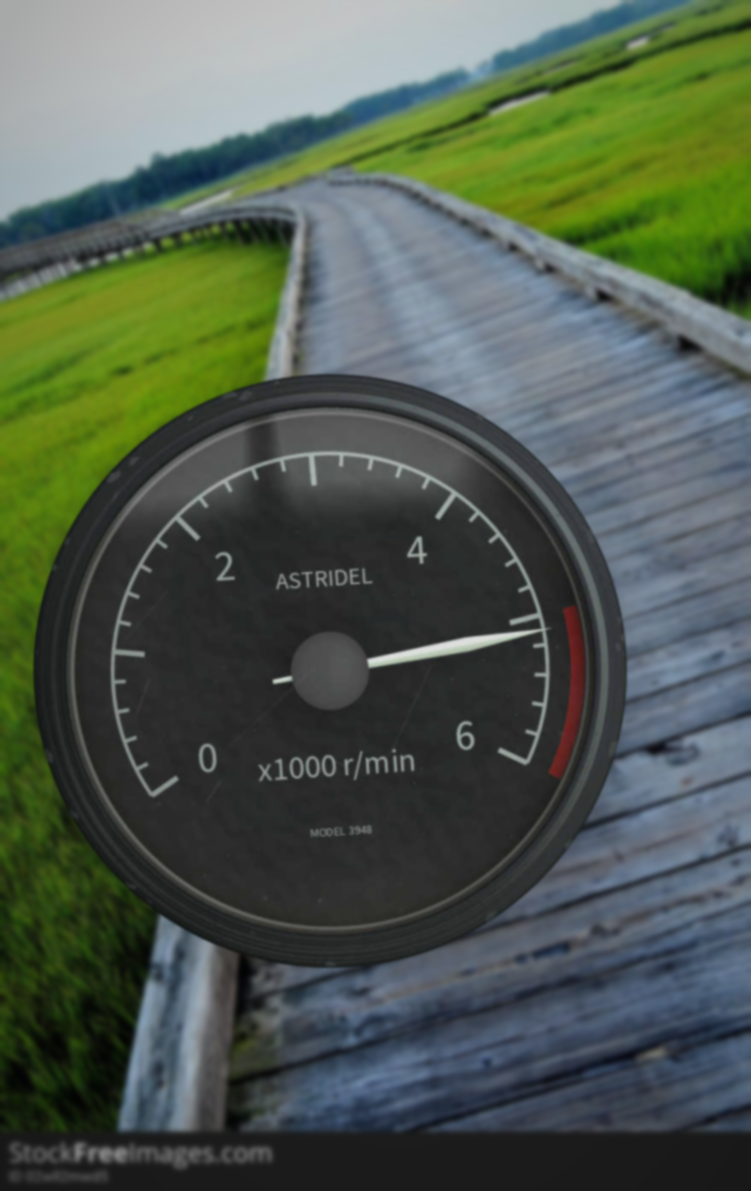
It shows 5100 rpm
